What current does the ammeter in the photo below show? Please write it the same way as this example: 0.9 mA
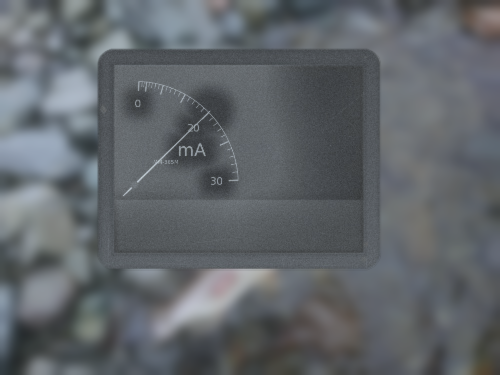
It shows 20 mA
